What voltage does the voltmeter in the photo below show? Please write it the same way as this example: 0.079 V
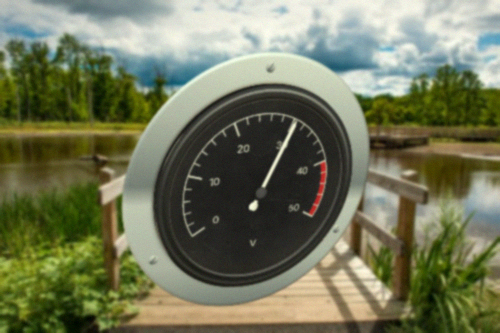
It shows 30 V
